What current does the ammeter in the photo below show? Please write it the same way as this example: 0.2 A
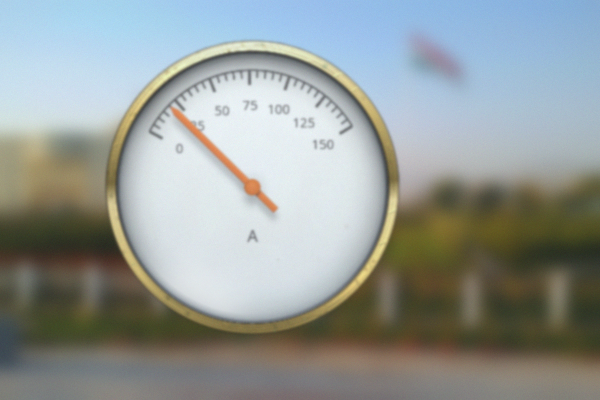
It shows 20 A
